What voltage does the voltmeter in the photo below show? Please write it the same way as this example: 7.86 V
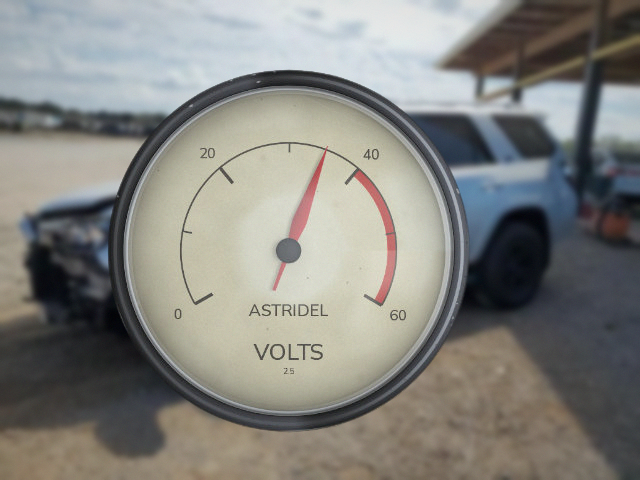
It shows 35 V
